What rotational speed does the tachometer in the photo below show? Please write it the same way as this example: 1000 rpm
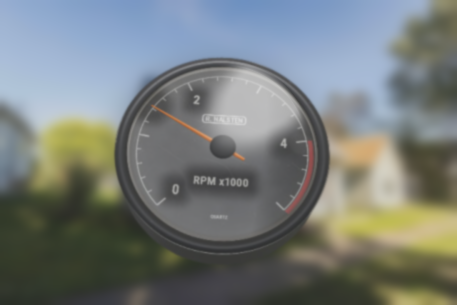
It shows 1400 rpm
